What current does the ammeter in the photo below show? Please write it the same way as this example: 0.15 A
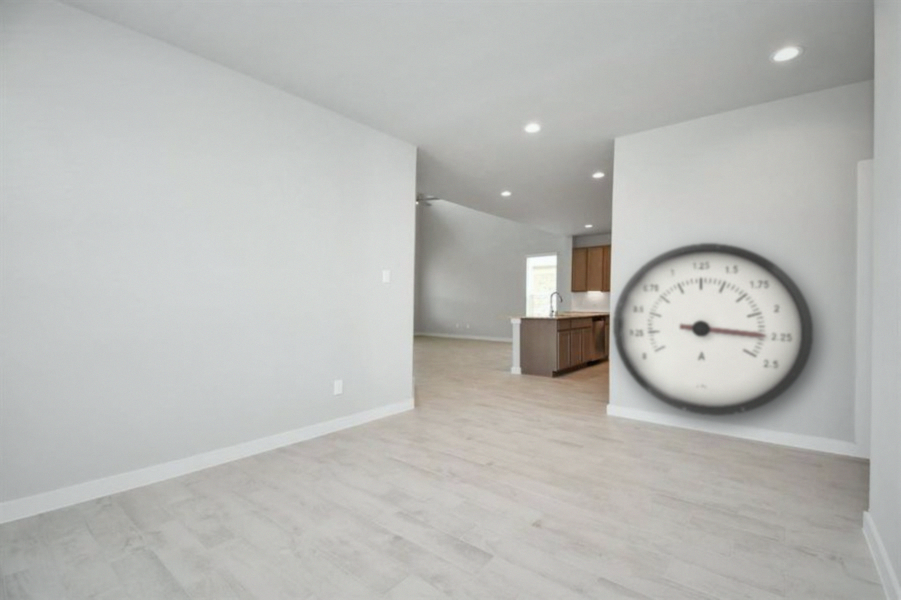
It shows 2.25 A
